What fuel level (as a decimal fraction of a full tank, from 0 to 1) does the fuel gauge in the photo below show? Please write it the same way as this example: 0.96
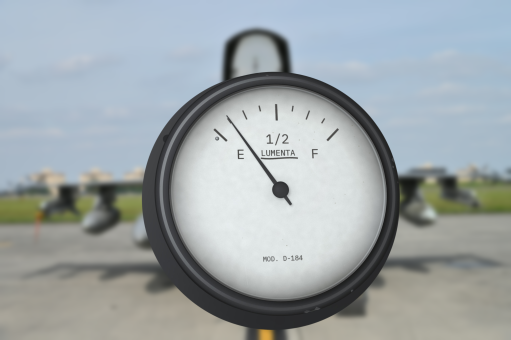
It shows 0.125
